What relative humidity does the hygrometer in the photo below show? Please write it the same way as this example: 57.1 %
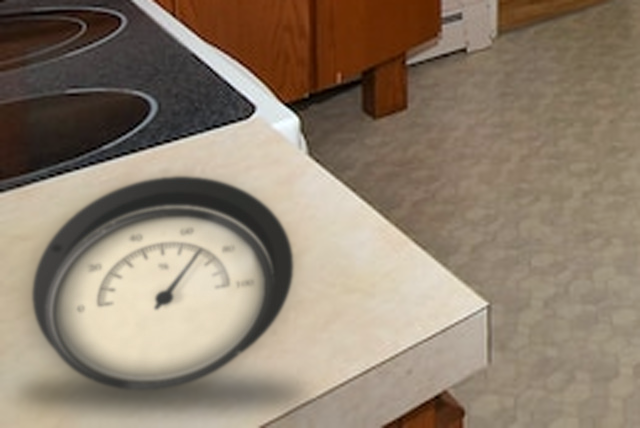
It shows 70 %
